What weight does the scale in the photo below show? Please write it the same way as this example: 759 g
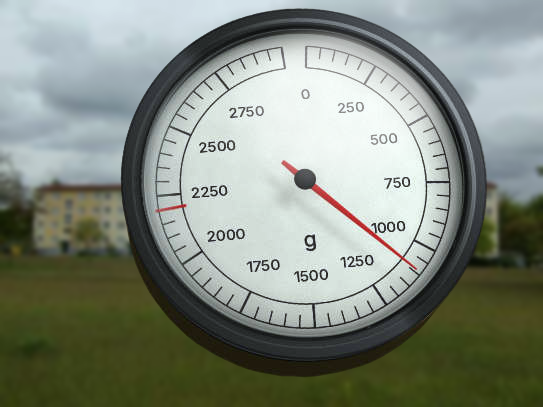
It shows 1100 g
